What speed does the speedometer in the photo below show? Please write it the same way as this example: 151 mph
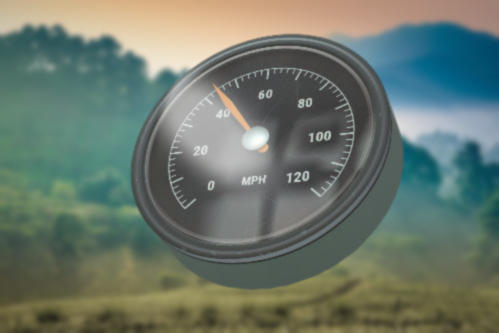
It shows 44 mph
